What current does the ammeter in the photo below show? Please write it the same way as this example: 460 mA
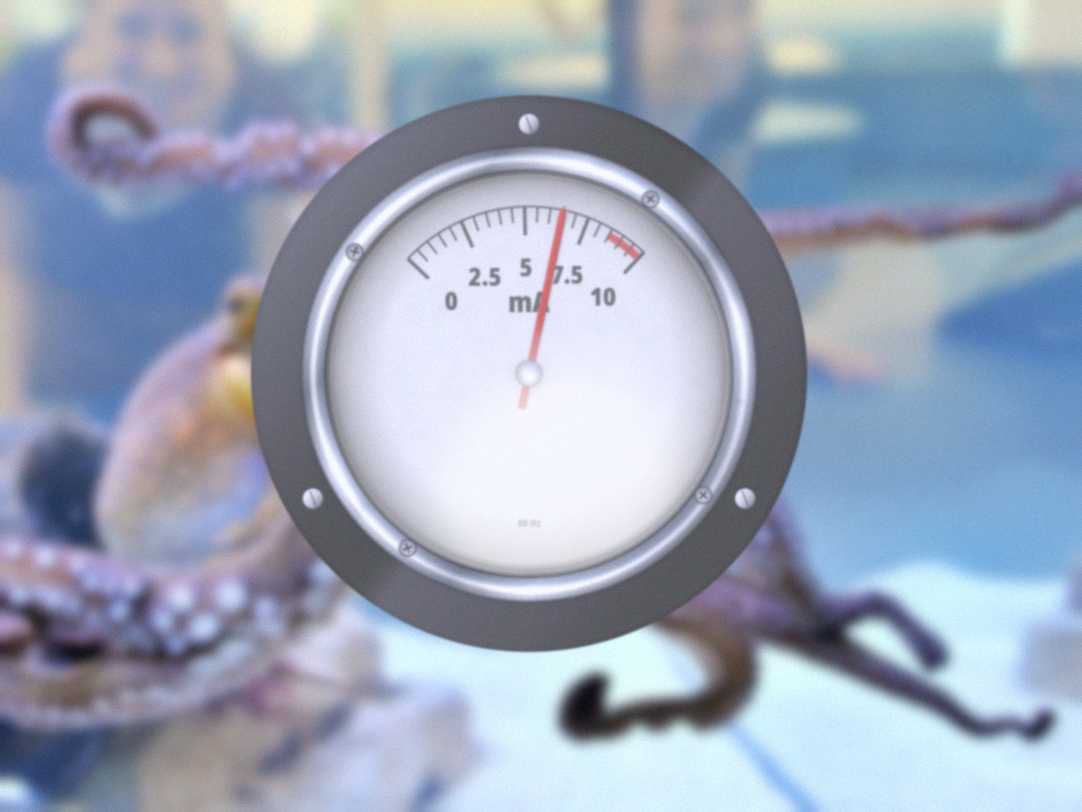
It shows 6.5 mA
